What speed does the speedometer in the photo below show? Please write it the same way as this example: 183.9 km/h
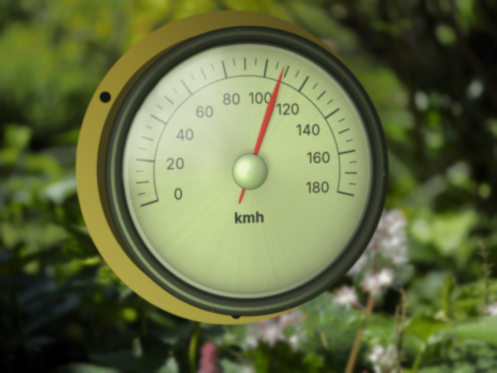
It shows 107.5 km/h
